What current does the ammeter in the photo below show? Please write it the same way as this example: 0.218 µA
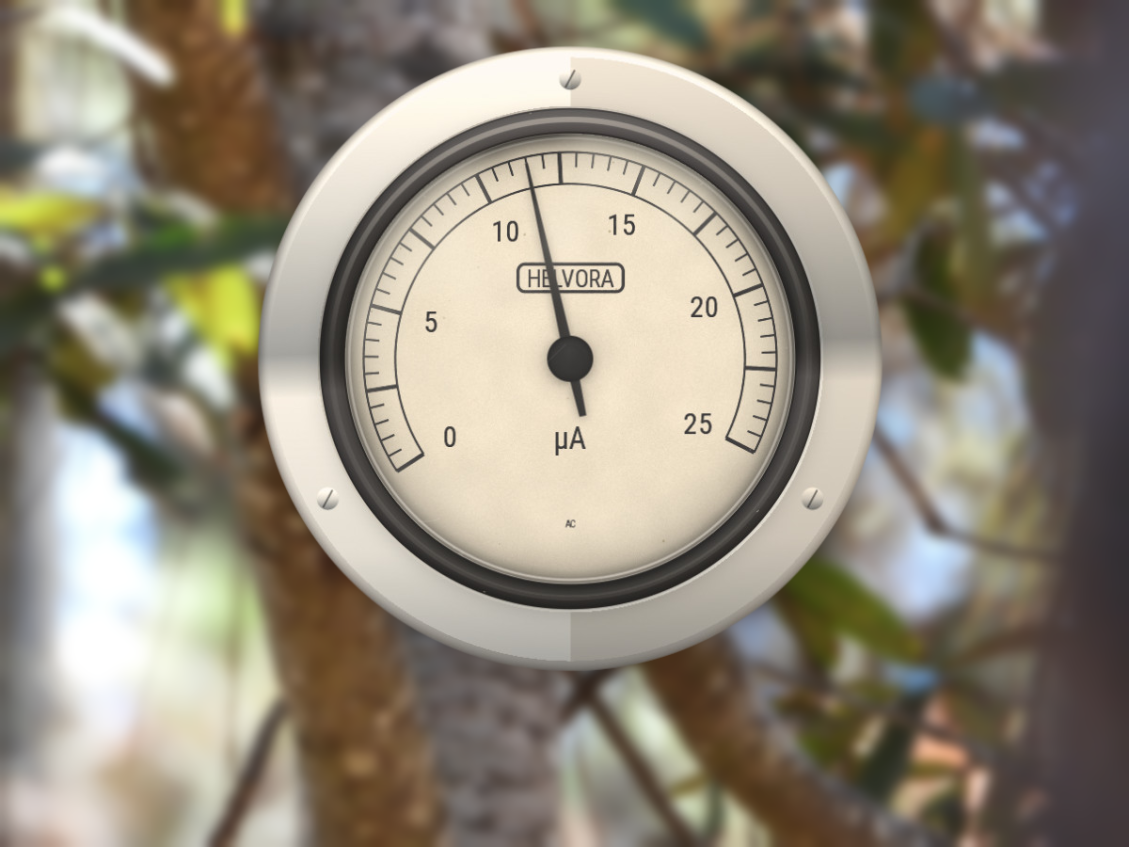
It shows 11.5 µA
